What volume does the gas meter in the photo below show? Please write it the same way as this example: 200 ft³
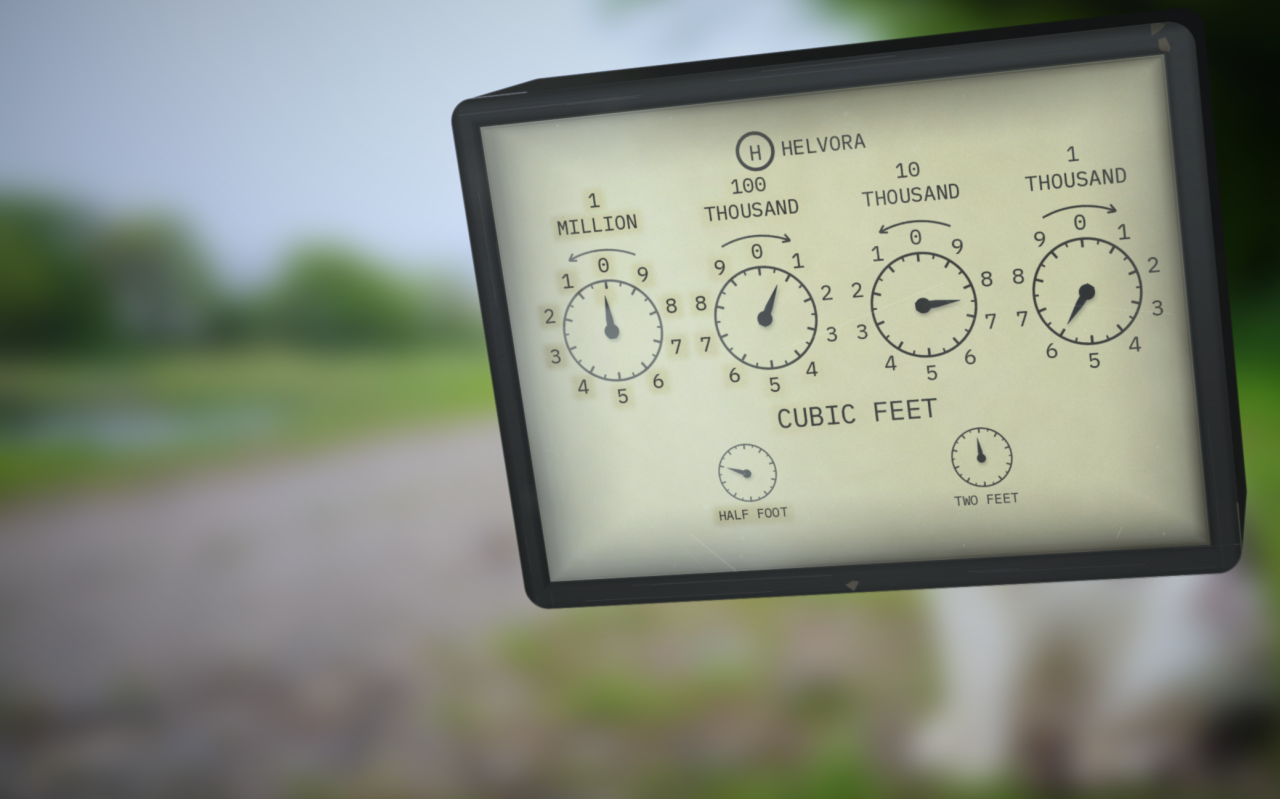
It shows 7600 ft³
